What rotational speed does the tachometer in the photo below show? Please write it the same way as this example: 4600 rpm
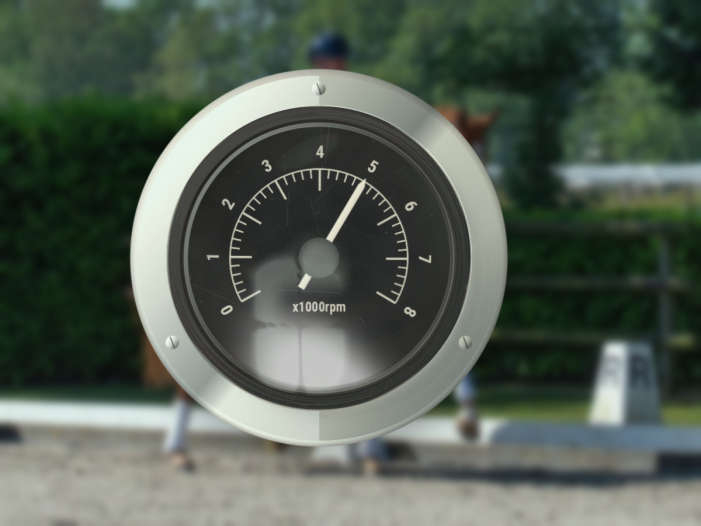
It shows 5000 rpm
